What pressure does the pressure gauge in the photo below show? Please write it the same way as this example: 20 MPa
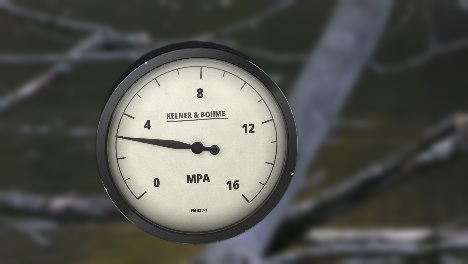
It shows 3 MPa
